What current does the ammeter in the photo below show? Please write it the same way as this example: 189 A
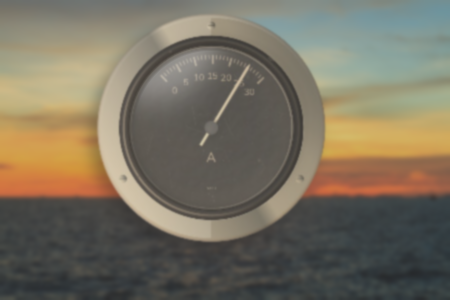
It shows 25 A
